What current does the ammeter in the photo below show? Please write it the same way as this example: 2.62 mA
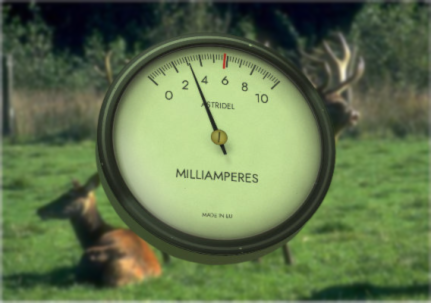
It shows 3 mA
